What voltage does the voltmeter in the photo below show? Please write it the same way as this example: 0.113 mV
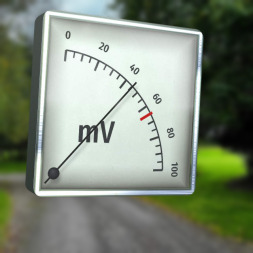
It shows 45 mV
